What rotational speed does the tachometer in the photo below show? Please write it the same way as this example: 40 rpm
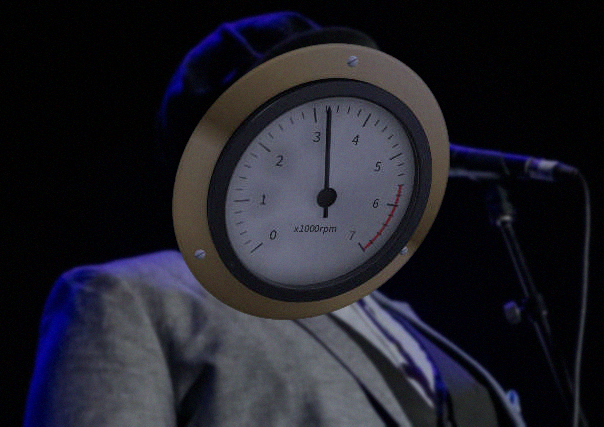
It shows 3200 rpm
